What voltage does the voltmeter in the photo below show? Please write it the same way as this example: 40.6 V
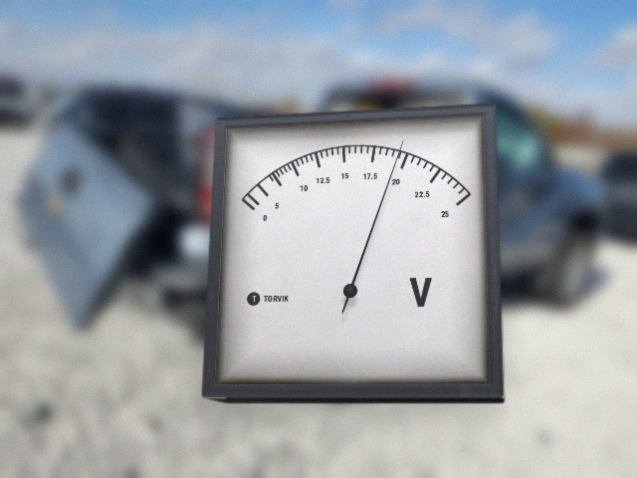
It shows 19.5 V
